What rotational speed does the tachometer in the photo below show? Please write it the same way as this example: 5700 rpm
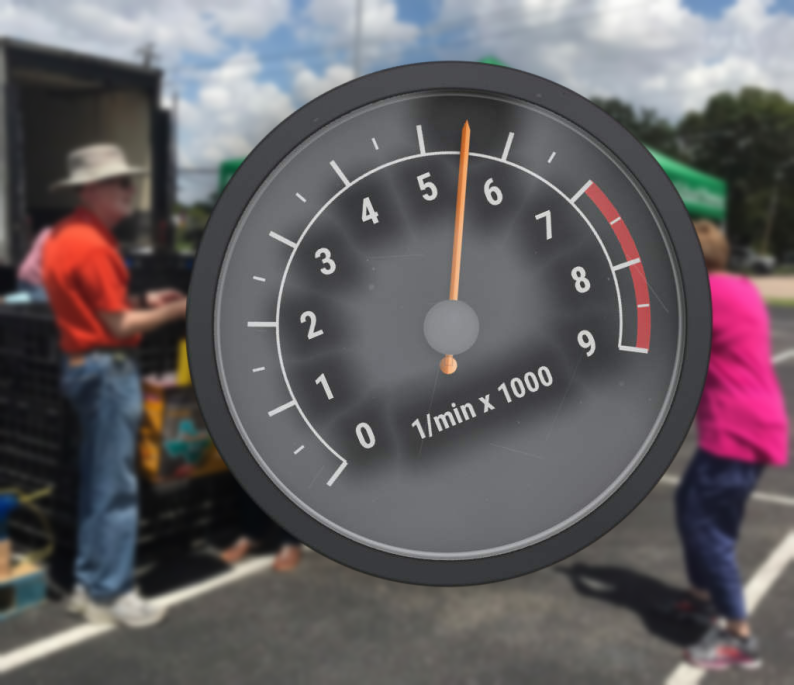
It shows 5500 rpm
